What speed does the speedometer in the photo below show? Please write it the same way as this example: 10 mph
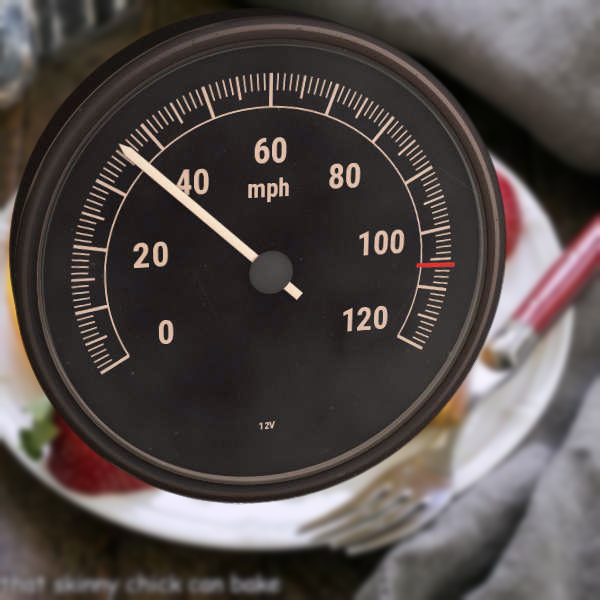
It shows 36 mph
